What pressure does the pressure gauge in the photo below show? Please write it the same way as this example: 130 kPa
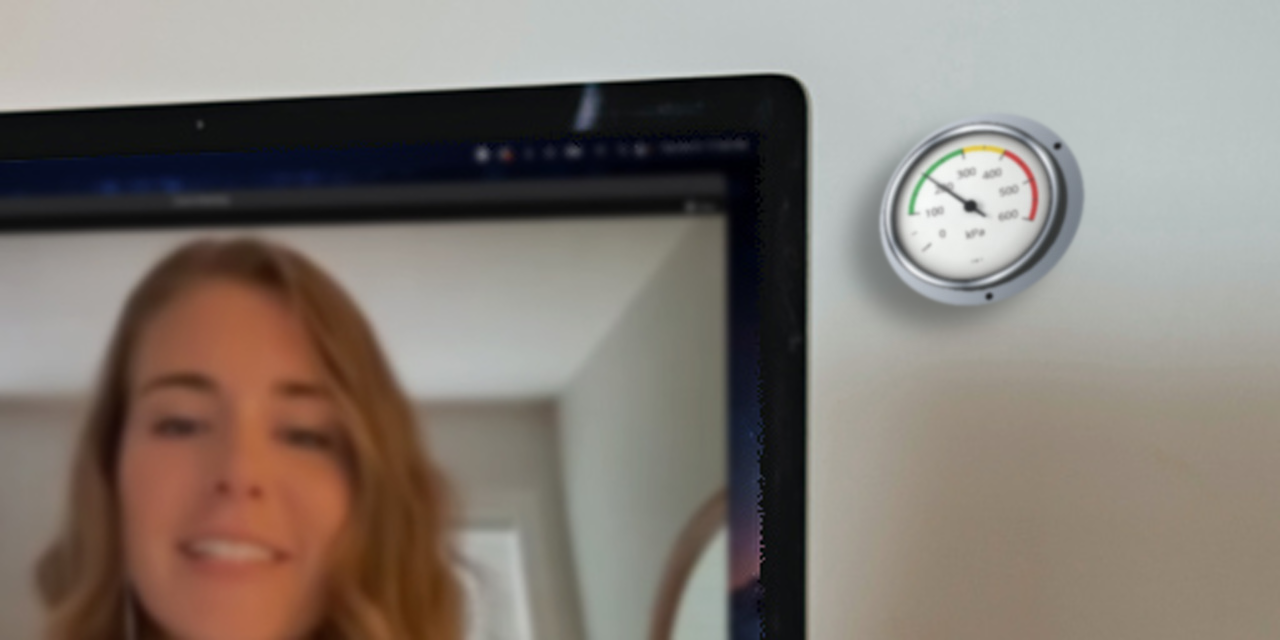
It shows 200 kPa
